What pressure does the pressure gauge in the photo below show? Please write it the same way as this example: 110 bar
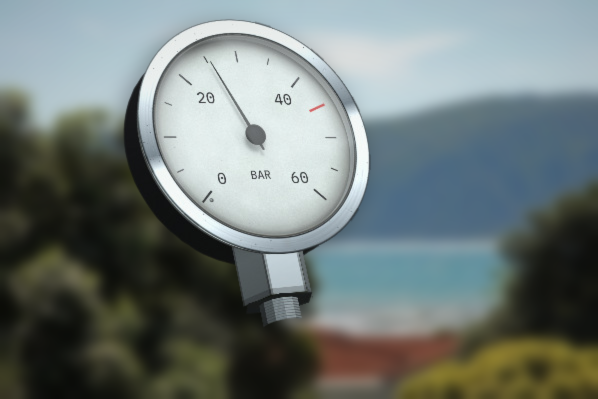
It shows 25 bar
